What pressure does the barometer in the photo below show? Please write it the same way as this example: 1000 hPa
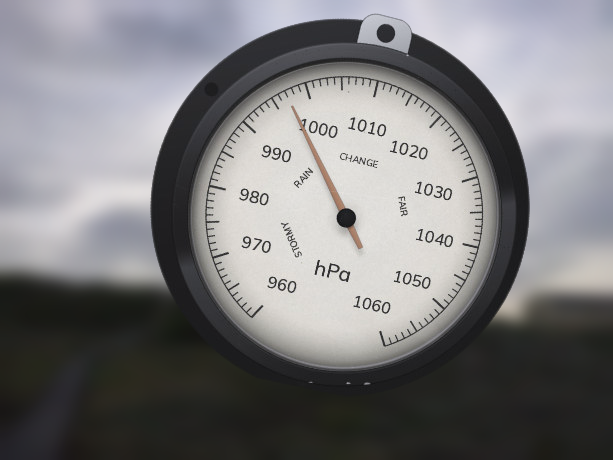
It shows 997 hPa
